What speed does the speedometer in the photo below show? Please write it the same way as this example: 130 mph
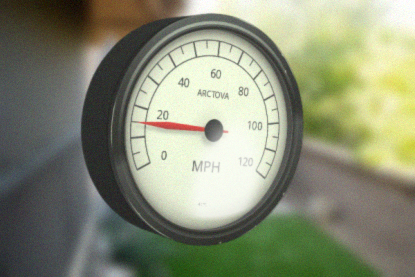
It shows 15 mph
